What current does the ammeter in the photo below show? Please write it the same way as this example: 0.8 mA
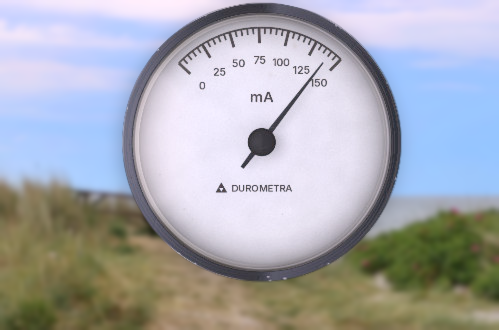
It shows 140 mA
